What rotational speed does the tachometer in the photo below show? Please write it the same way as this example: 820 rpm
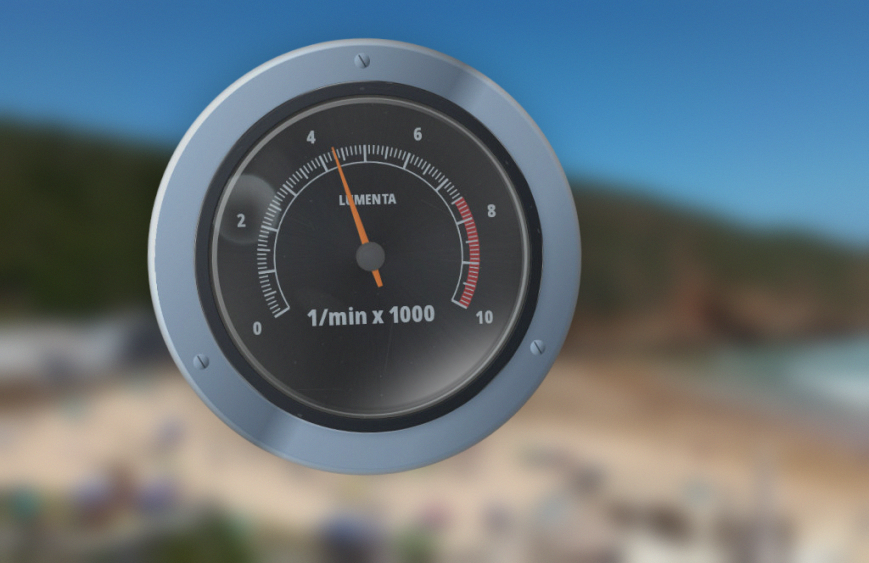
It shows 4300 rpm
